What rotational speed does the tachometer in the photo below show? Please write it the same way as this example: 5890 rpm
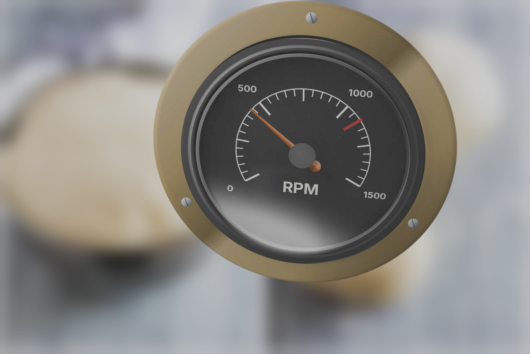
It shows 450 rpm
